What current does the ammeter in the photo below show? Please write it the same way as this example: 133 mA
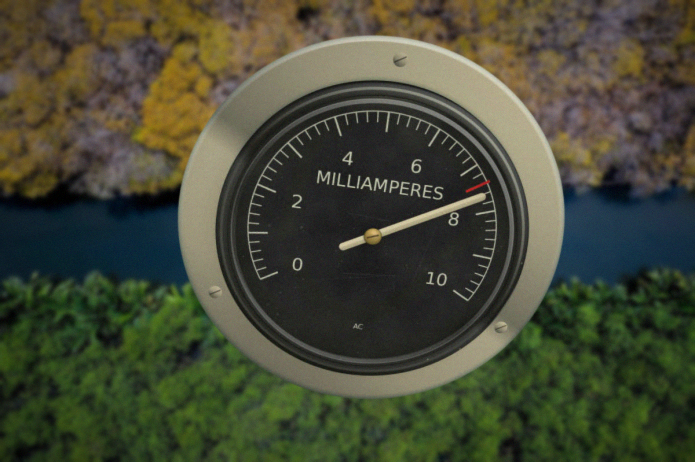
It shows 7.6 mA
